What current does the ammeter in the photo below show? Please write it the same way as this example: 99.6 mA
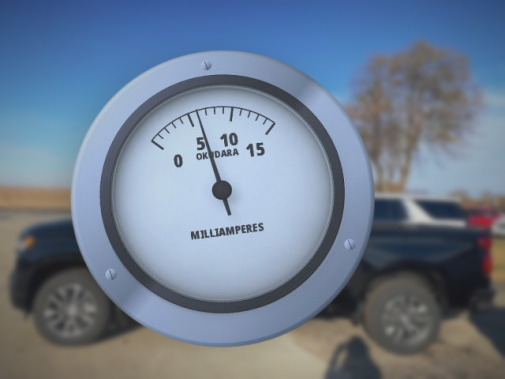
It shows 6 mA
